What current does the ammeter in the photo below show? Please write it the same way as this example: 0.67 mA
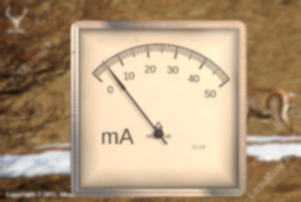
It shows 5 mA
